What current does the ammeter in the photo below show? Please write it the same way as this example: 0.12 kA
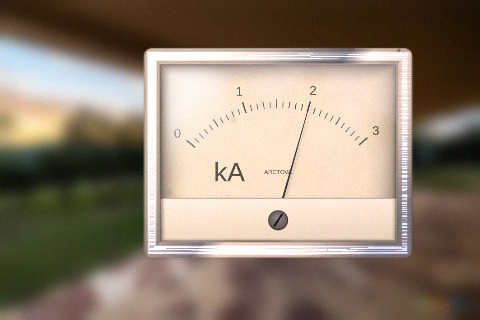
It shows 2 kA
